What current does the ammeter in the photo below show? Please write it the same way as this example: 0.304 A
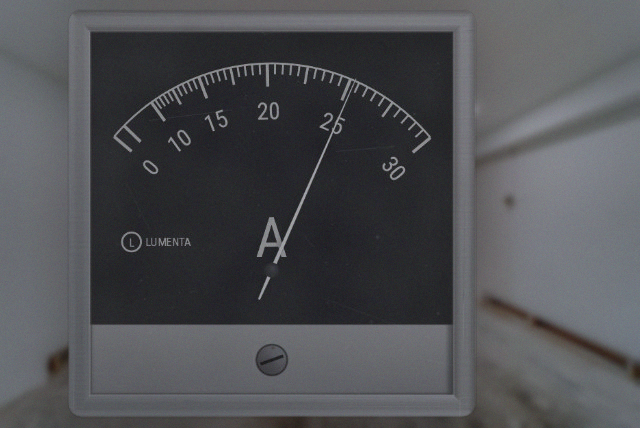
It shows 25.25 A
